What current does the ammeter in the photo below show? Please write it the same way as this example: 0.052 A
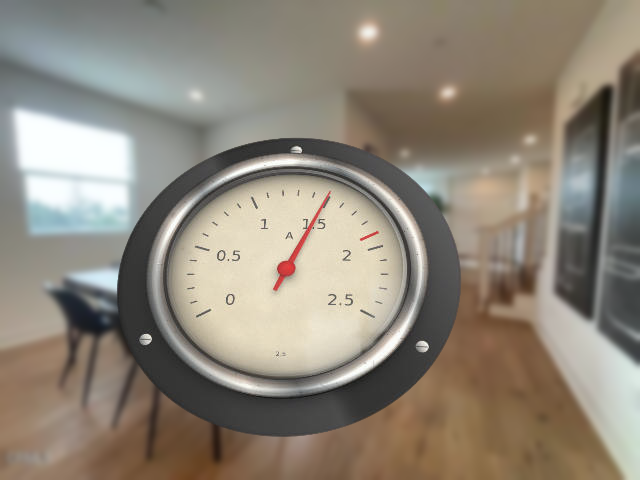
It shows 1.5 A
